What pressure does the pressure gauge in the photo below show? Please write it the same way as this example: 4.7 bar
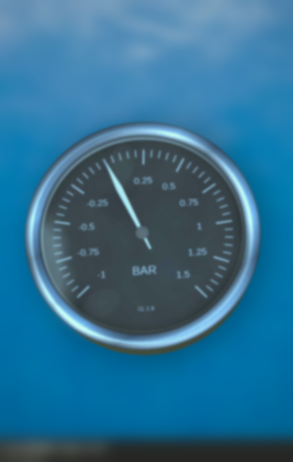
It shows 0 bar
